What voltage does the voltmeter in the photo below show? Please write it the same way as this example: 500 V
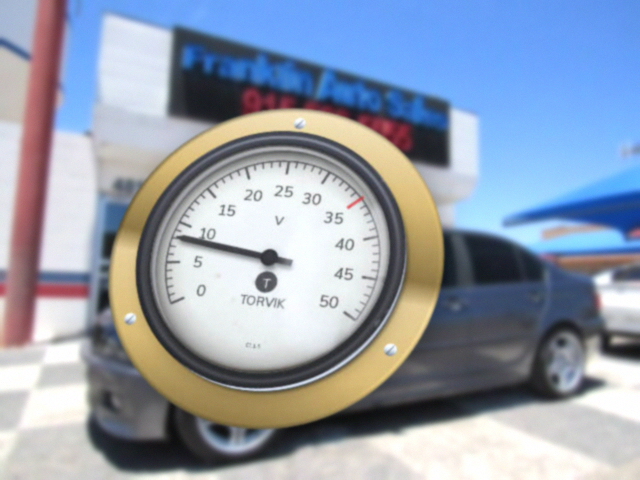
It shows 8 V
